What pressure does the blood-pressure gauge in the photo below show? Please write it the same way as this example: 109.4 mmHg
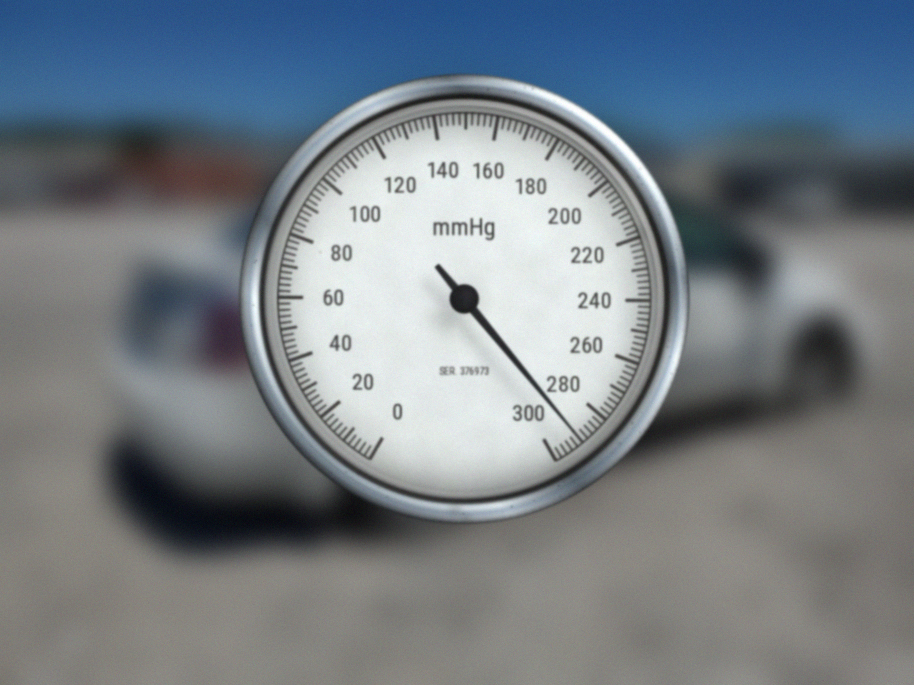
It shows 290 mmHg
